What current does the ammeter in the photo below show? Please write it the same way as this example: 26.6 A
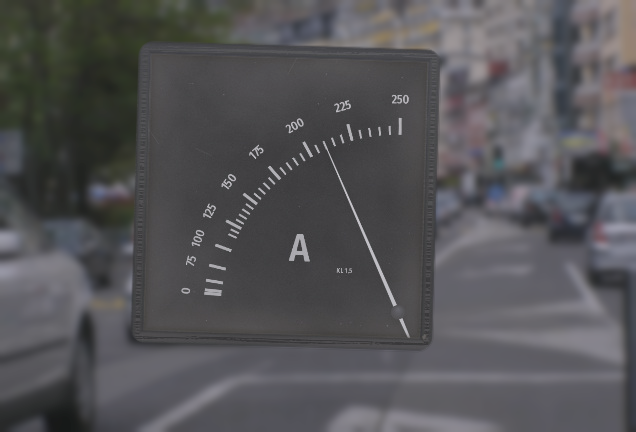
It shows 210 A
